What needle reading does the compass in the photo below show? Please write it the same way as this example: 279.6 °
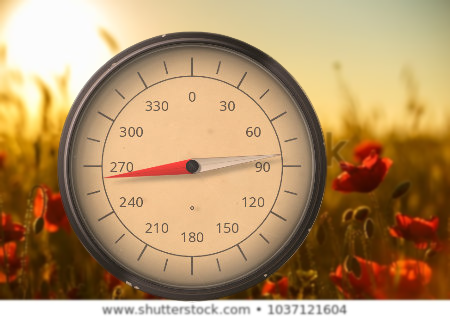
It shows 262.5 °
